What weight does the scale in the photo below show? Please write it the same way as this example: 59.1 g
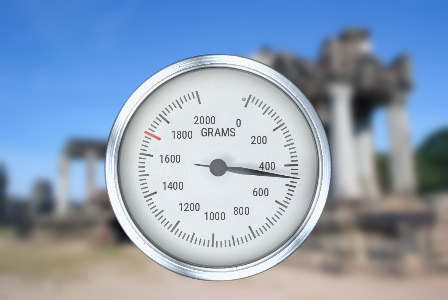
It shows 460 g
